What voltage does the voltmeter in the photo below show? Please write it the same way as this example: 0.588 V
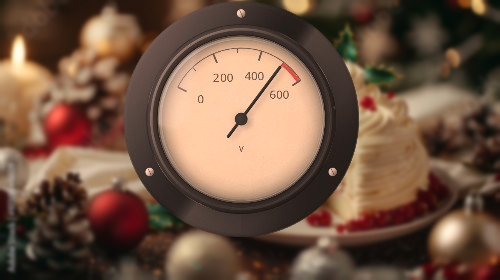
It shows 500 V
